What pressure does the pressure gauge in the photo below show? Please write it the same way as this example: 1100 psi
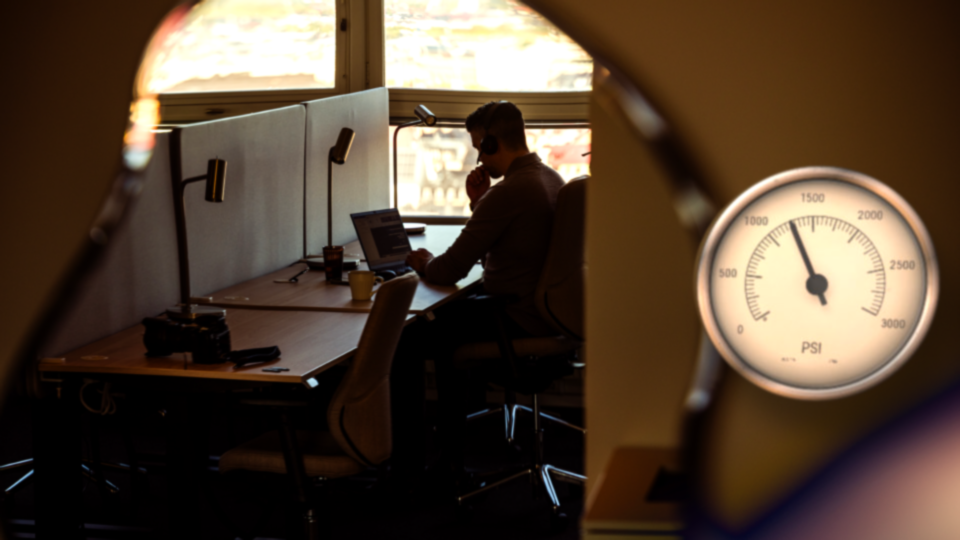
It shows 1250 psi
